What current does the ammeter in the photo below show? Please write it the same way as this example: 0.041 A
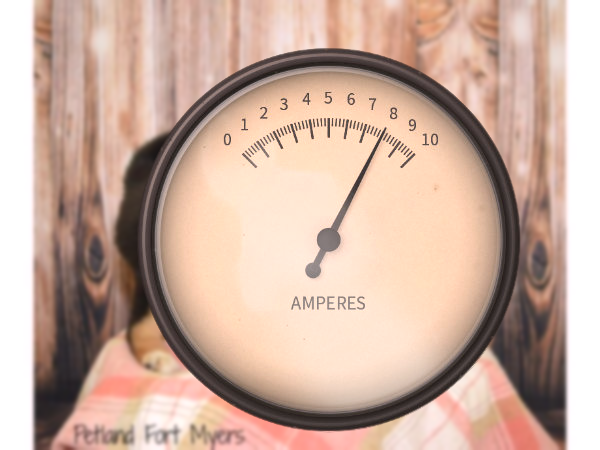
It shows 8 A
